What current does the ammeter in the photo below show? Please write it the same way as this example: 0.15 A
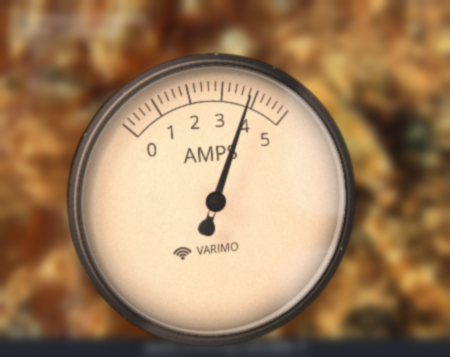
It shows 3.8 A
